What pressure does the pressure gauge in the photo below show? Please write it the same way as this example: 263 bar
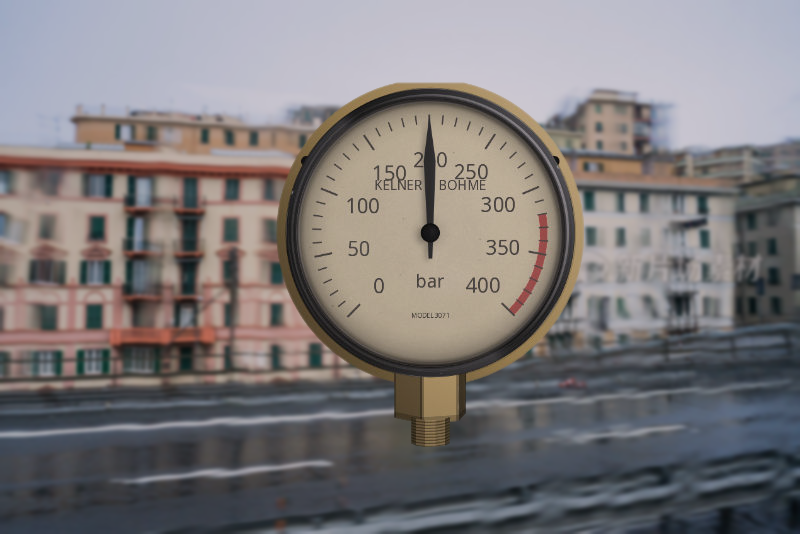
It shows 200 bar
